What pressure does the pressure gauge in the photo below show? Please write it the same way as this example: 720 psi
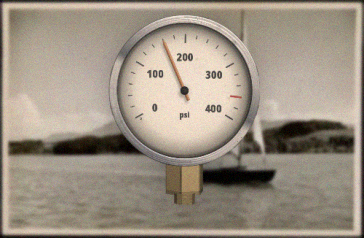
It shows 160 psi
